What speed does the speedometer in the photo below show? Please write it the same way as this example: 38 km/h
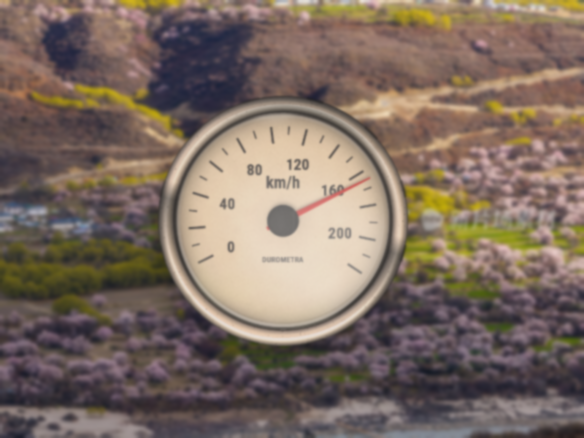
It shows 165 km/h
